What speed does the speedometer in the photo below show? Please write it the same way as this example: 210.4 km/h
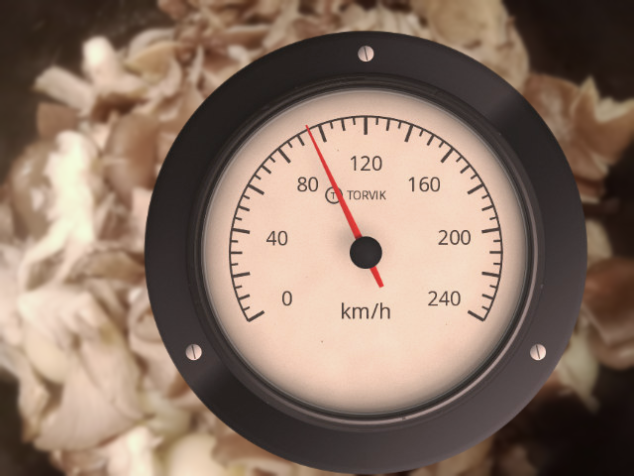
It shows 95 km/h
